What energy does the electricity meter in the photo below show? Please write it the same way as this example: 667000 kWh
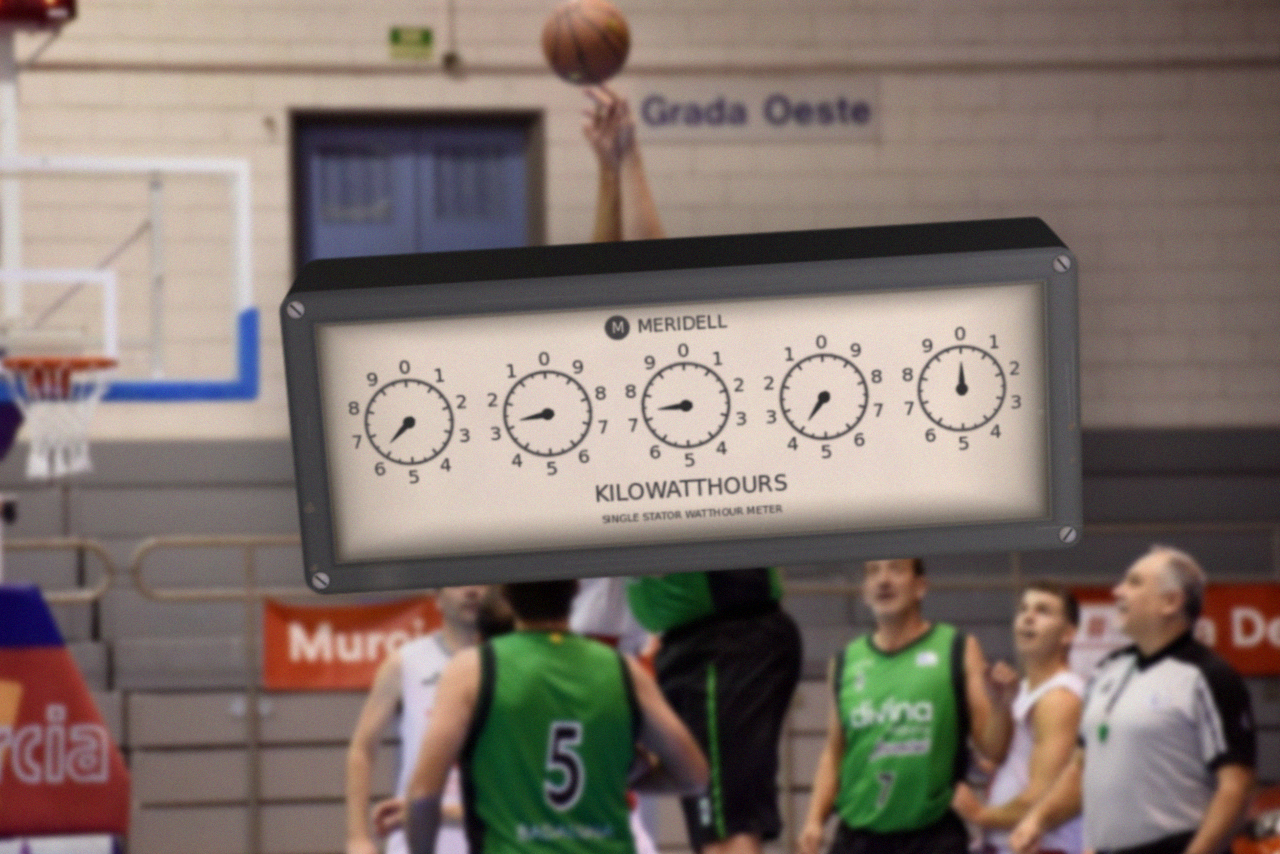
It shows 62740 kWh
